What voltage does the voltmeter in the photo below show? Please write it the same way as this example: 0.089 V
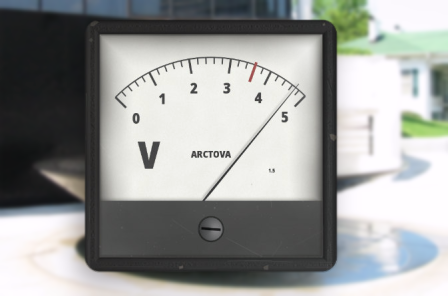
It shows 4.7 V
